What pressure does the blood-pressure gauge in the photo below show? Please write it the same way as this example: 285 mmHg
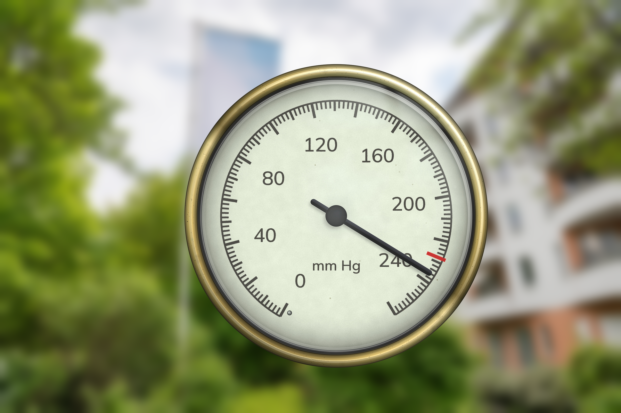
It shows 236 mmHg
